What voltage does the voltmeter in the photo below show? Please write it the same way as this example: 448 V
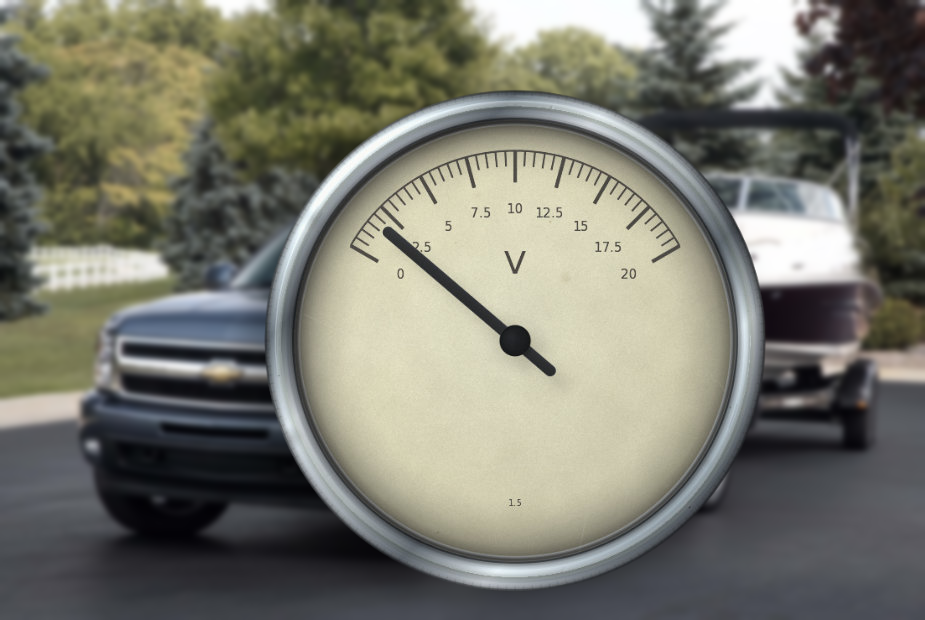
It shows 1.75 V
